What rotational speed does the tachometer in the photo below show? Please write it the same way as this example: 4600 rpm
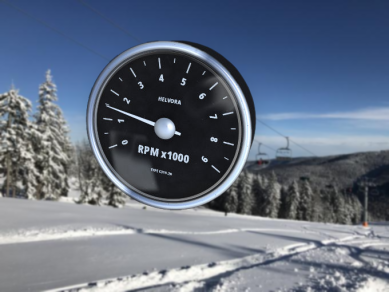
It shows 1500 rpm
